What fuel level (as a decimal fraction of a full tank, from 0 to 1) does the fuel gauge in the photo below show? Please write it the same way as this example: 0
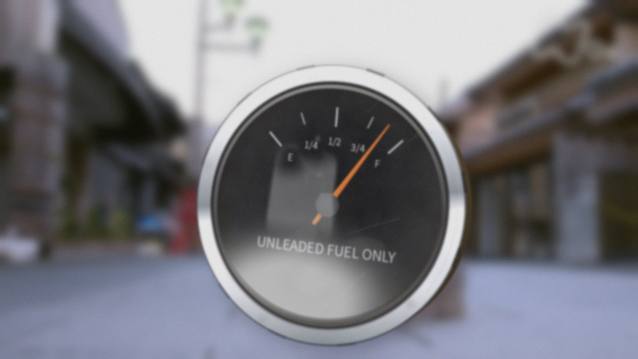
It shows 0.875
